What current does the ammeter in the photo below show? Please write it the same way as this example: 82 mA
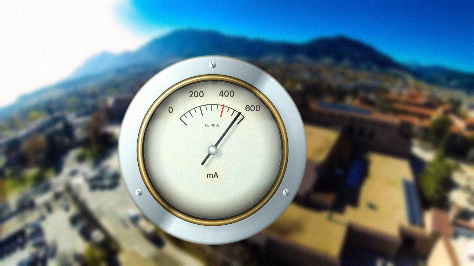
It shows 550 mA
